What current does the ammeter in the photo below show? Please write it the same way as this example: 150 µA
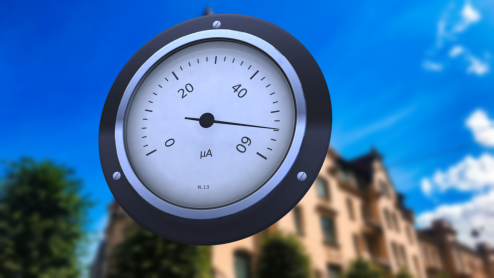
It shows 54 µA
